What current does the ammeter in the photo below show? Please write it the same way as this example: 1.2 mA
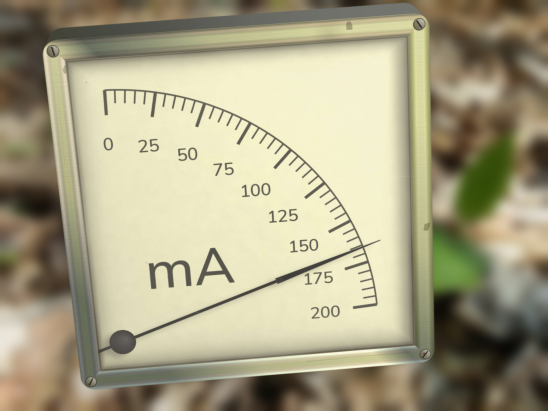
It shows 165 mA
